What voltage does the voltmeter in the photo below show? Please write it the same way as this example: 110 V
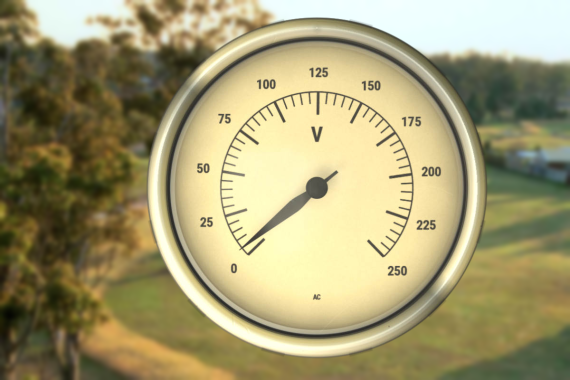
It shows 5 V
